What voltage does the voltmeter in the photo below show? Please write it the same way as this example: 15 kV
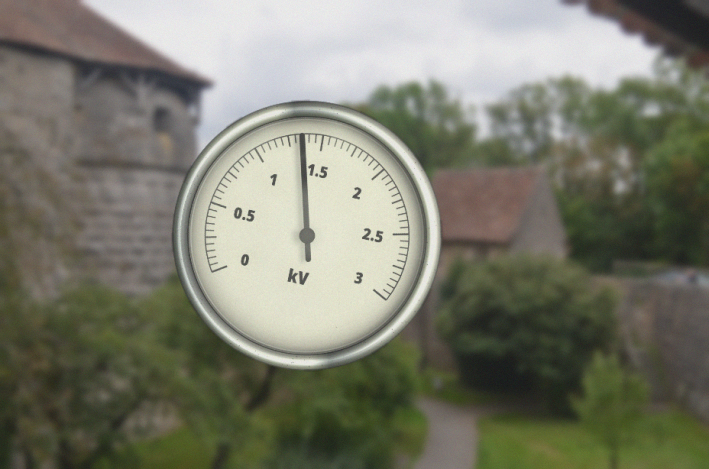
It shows 1.35 kV
